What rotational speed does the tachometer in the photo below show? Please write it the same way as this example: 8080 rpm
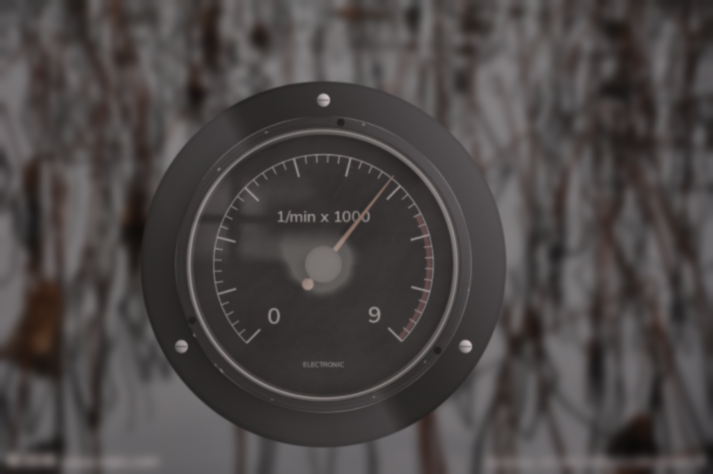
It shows 5800 rpm
